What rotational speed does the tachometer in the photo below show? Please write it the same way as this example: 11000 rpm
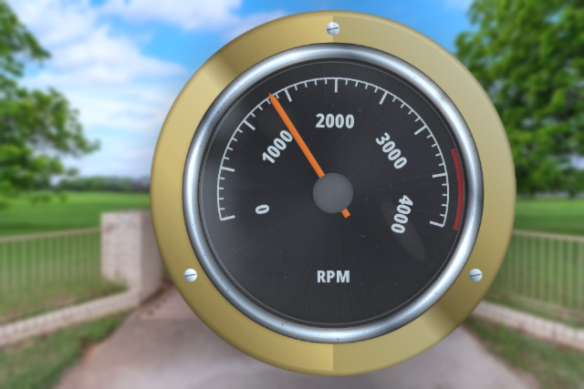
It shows 1350 rpm
